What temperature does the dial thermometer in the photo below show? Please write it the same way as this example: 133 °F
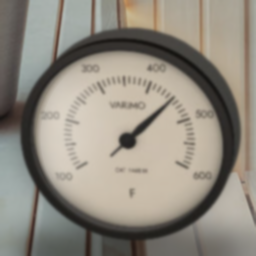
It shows 450 °F
